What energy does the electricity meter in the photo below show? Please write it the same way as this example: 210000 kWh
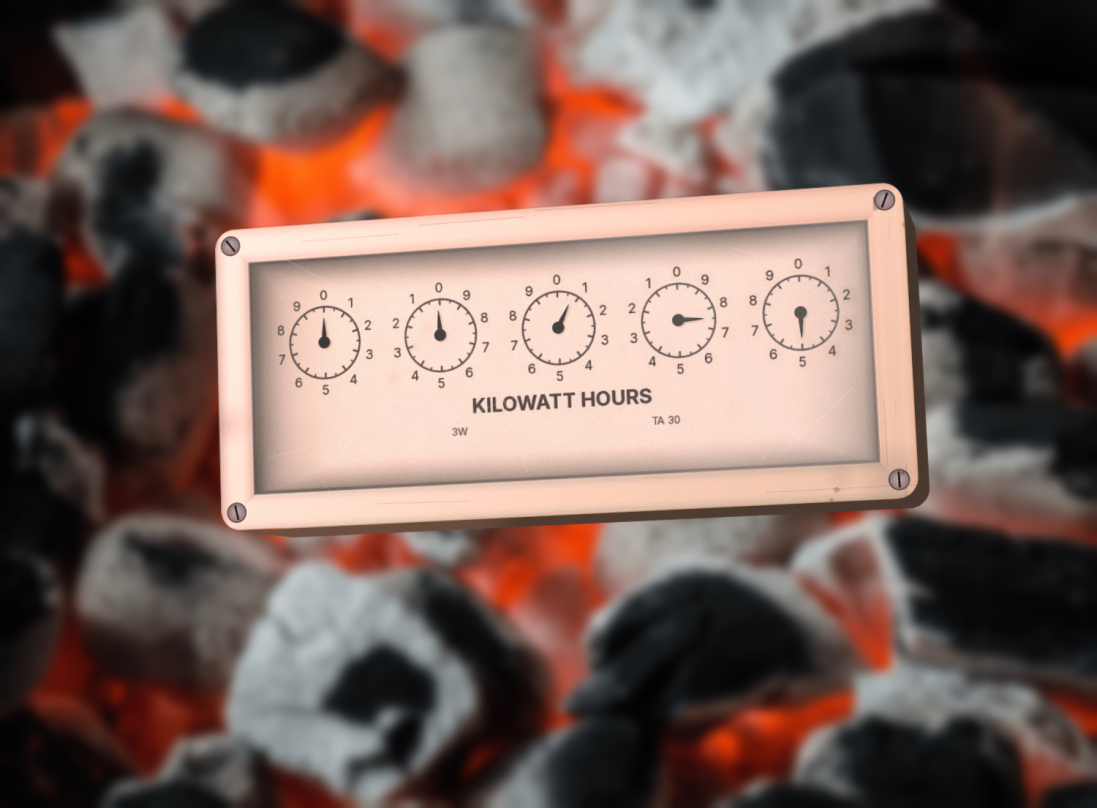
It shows 75 kWh
